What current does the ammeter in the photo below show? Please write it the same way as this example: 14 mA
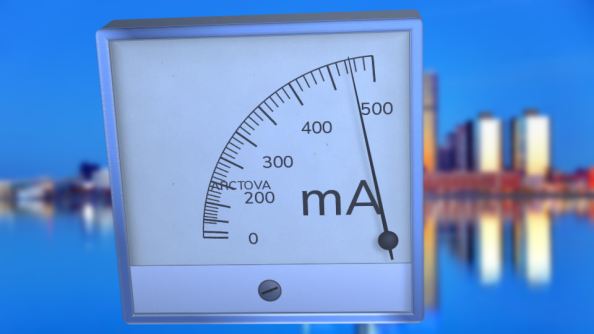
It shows 475 mA
